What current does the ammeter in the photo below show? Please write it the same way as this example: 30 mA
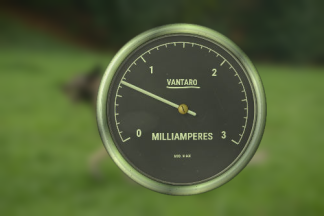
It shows 0.65 mA
